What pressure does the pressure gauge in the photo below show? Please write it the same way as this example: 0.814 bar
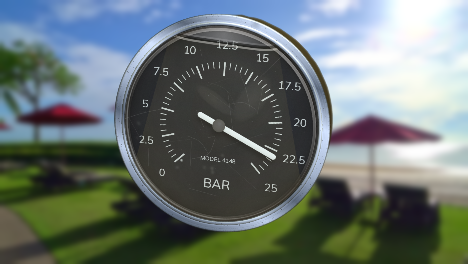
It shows 23 bar
